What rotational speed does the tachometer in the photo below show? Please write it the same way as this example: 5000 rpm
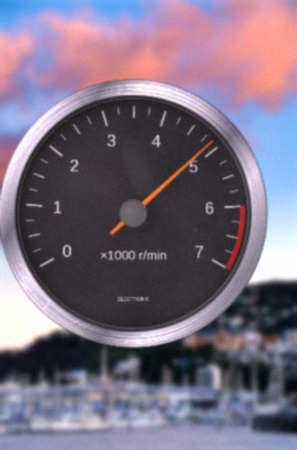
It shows 4875 rpm
